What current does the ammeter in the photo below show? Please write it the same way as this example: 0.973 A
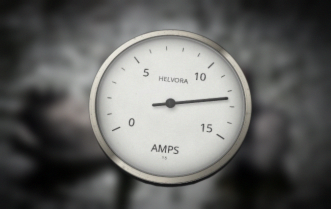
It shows 12.5 A
